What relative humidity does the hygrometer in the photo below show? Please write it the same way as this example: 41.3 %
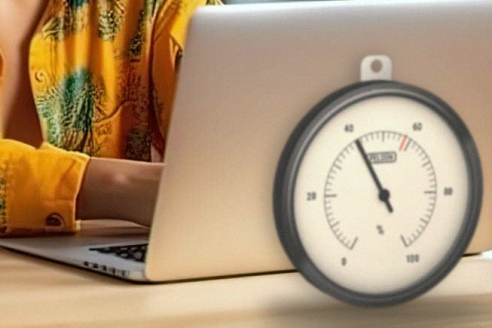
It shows 40 %
